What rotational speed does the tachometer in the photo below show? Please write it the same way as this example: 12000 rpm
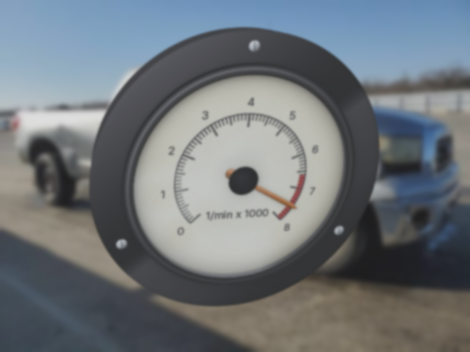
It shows 7500 rpm
